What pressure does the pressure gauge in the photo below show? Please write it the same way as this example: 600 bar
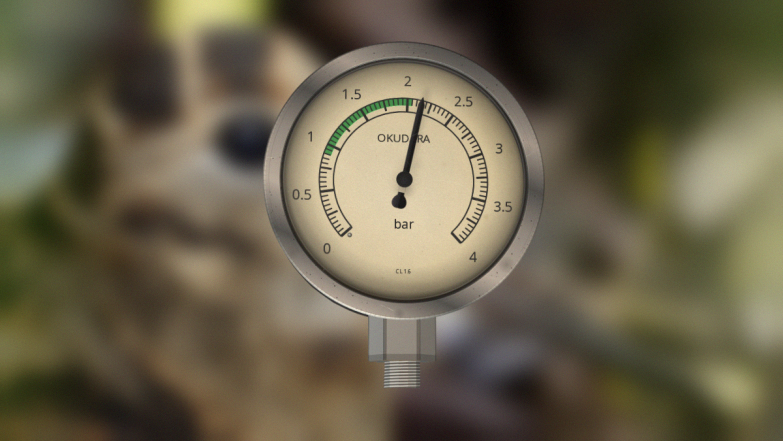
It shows 2.15 bar
